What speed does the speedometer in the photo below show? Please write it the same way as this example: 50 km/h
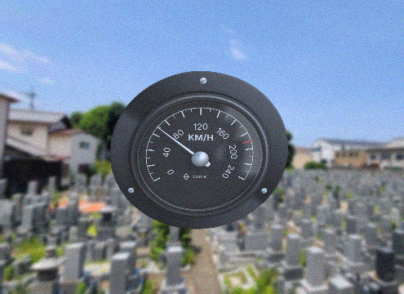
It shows 70 km/h
